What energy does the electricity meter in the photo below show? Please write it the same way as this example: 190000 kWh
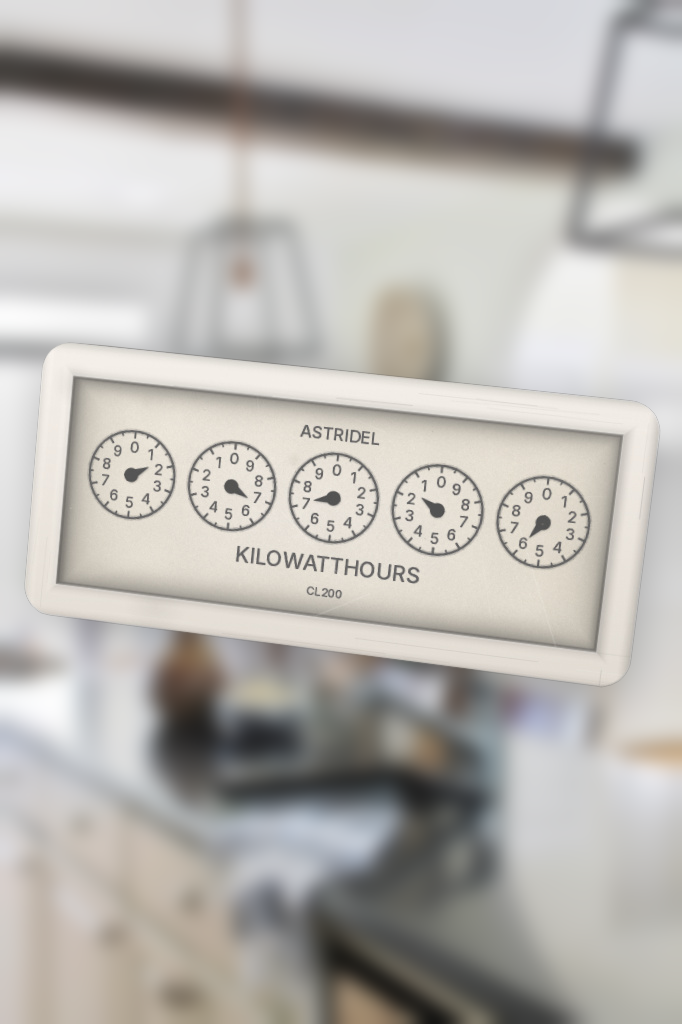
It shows 16716 kWh
